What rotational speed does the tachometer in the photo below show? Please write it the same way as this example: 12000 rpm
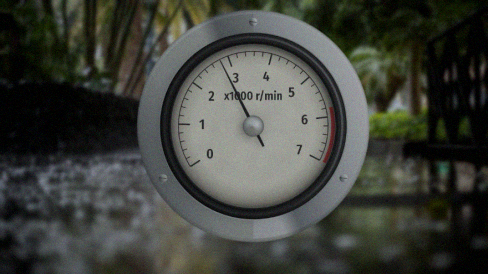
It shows 2800 rpm
